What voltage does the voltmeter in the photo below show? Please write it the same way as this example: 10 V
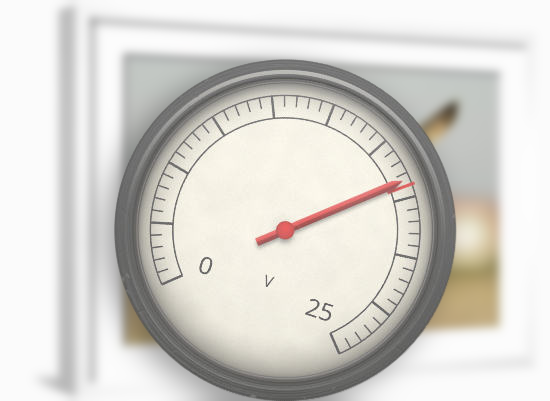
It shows 16.75 V
